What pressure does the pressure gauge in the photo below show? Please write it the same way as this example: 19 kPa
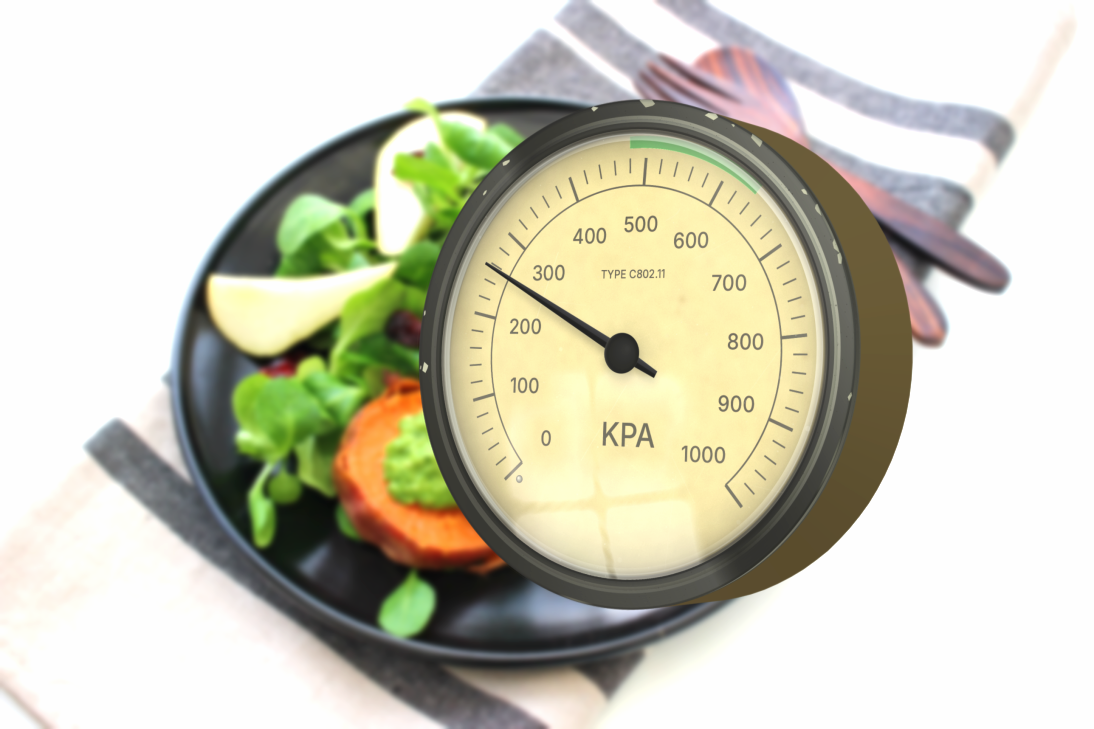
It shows 260 kPa
